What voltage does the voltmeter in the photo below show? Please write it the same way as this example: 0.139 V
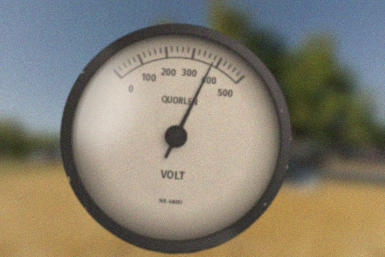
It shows 380 V
